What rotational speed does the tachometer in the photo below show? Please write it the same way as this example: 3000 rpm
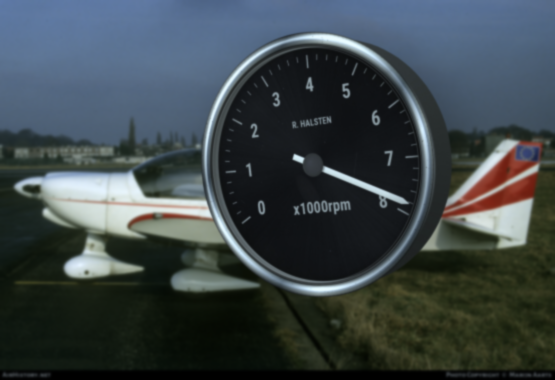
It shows 7800 rpm
